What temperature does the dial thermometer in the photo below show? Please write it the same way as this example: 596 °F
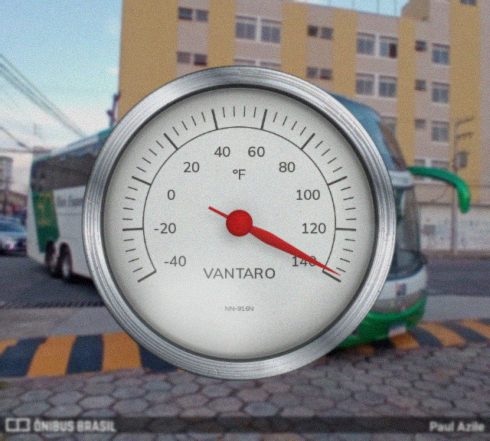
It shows 138 °F
